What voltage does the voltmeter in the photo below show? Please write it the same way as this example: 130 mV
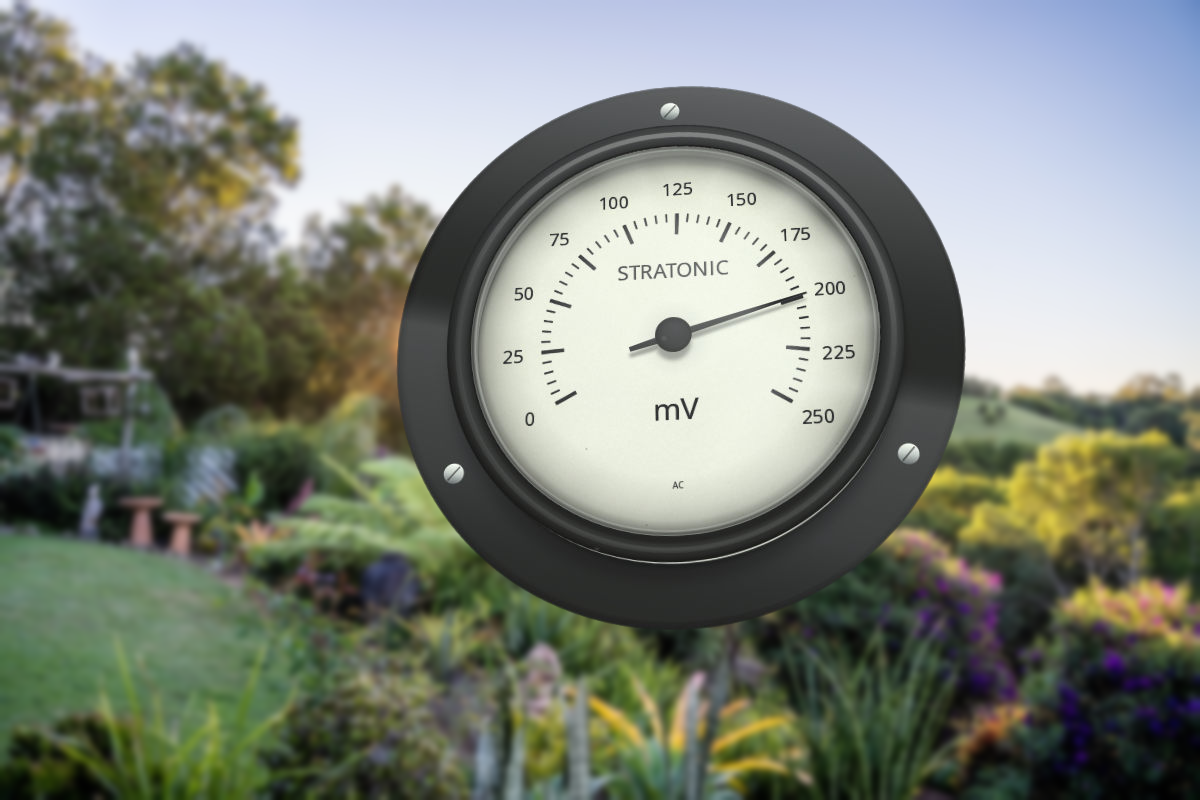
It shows 200 mV
